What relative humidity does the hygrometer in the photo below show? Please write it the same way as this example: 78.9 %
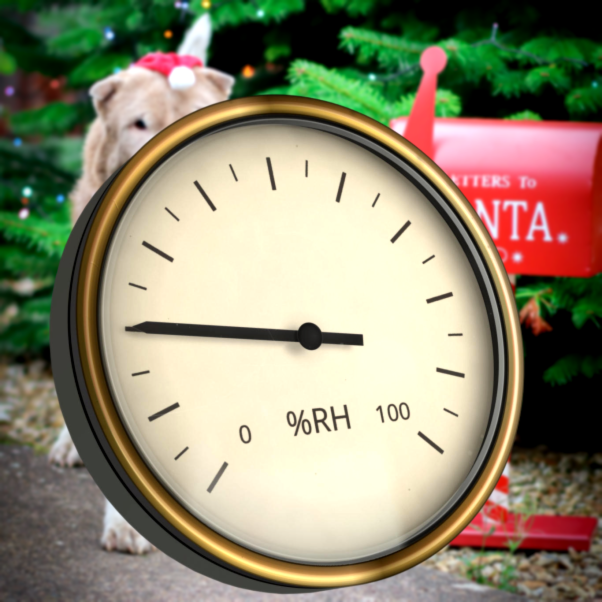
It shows 20 %
